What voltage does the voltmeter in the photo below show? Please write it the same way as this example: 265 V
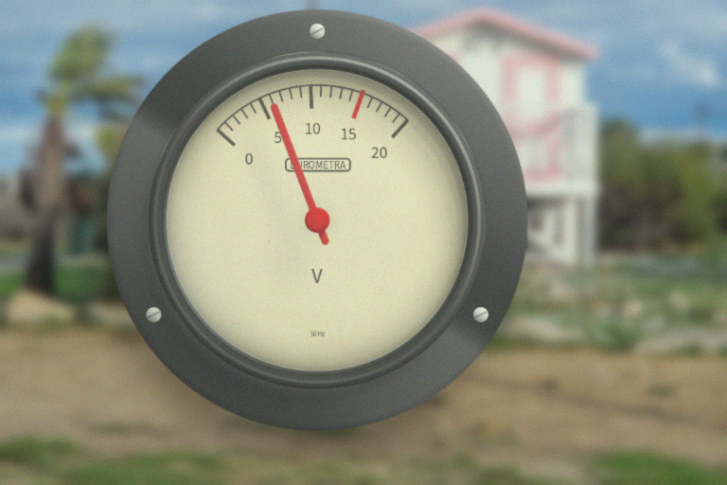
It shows 6 V
